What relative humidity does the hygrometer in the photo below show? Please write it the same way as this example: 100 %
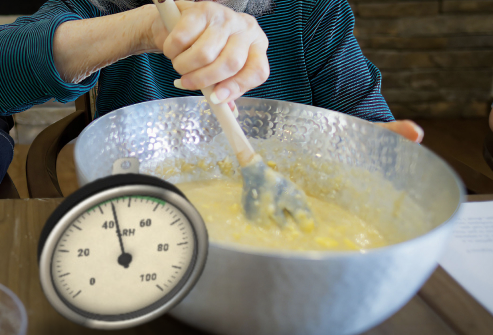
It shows 44 %
